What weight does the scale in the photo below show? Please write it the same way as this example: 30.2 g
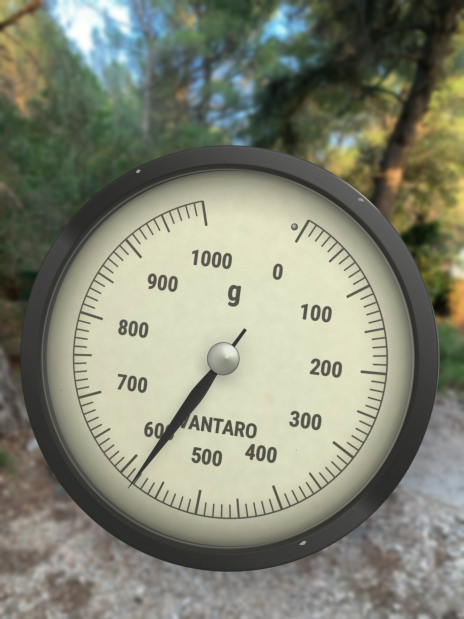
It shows 580 g
